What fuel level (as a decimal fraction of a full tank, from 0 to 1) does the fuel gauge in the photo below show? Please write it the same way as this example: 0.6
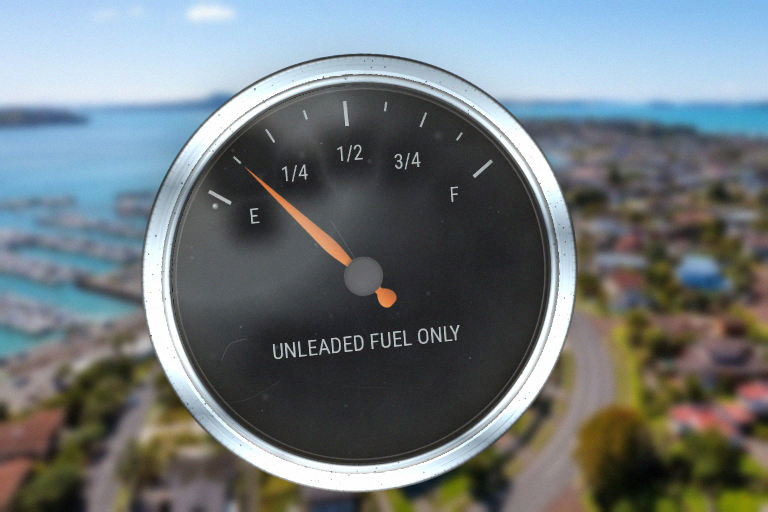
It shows 0.125
